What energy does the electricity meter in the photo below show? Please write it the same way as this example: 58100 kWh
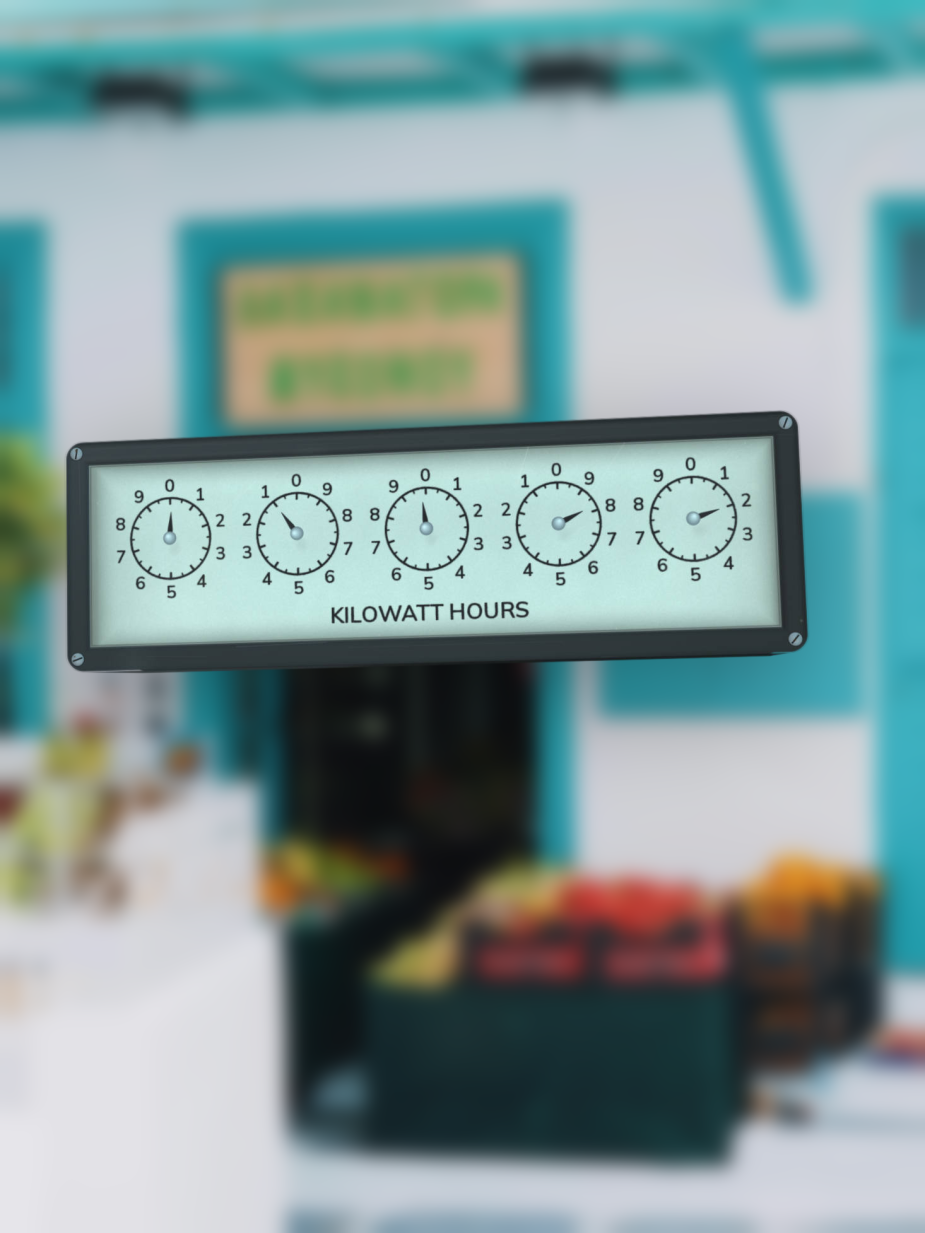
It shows 982 kWh
